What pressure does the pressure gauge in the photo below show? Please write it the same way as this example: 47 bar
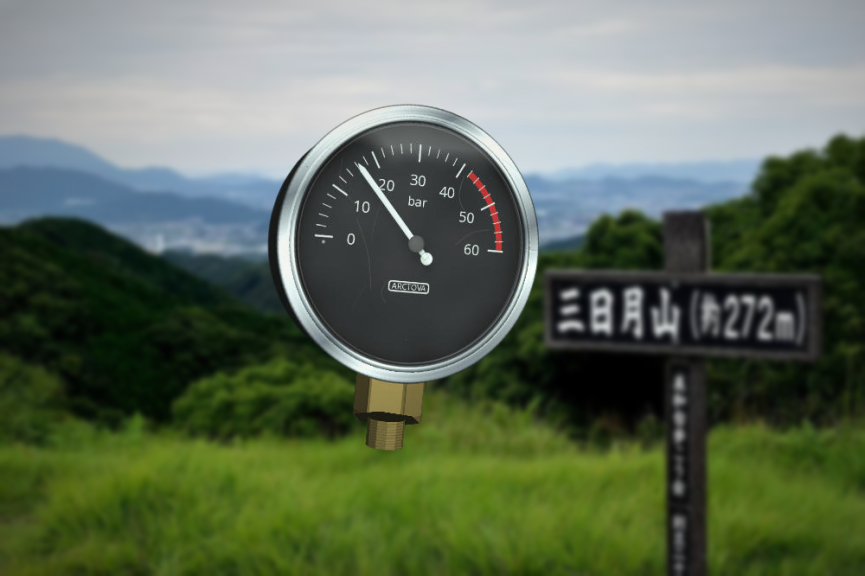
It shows 16 bar
